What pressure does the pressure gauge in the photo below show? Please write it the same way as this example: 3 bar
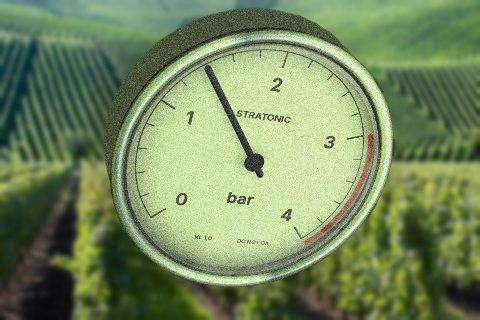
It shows 1.4 bar
